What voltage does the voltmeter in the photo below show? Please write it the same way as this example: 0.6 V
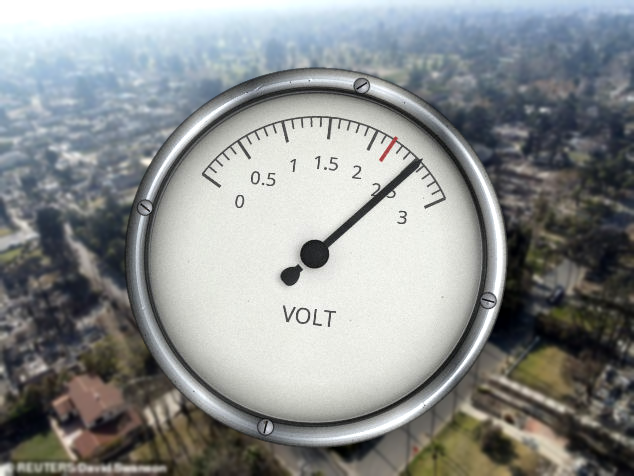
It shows 2.55 V
